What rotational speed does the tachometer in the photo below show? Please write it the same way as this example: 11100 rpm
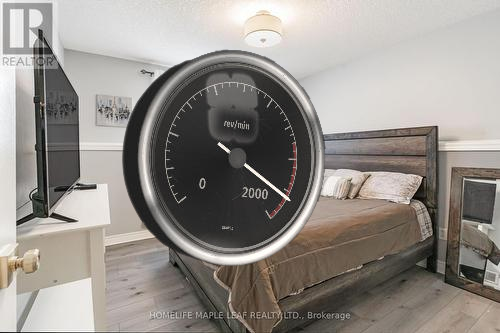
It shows 1850 rpm
